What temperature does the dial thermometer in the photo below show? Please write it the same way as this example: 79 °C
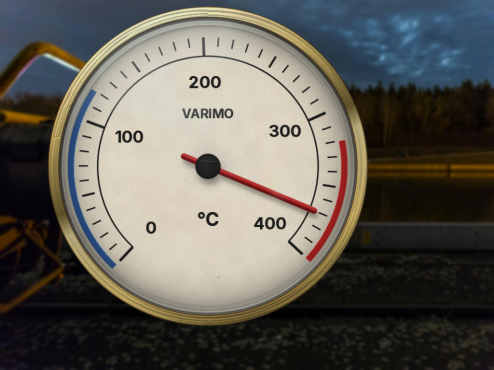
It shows 370 °C
